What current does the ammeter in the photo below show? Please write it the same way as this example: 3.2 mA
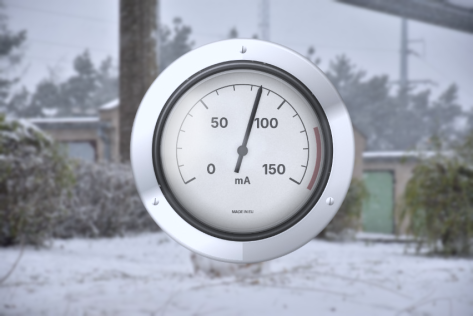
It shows 85 mA
